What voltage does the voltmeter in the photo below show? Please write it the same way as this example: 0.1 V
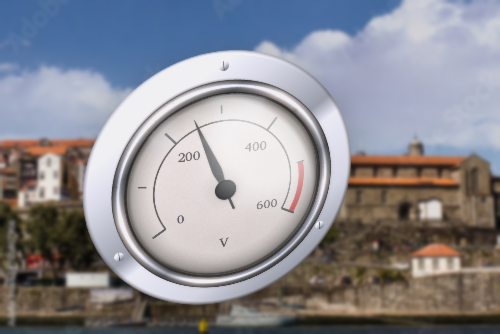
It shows 250 V
